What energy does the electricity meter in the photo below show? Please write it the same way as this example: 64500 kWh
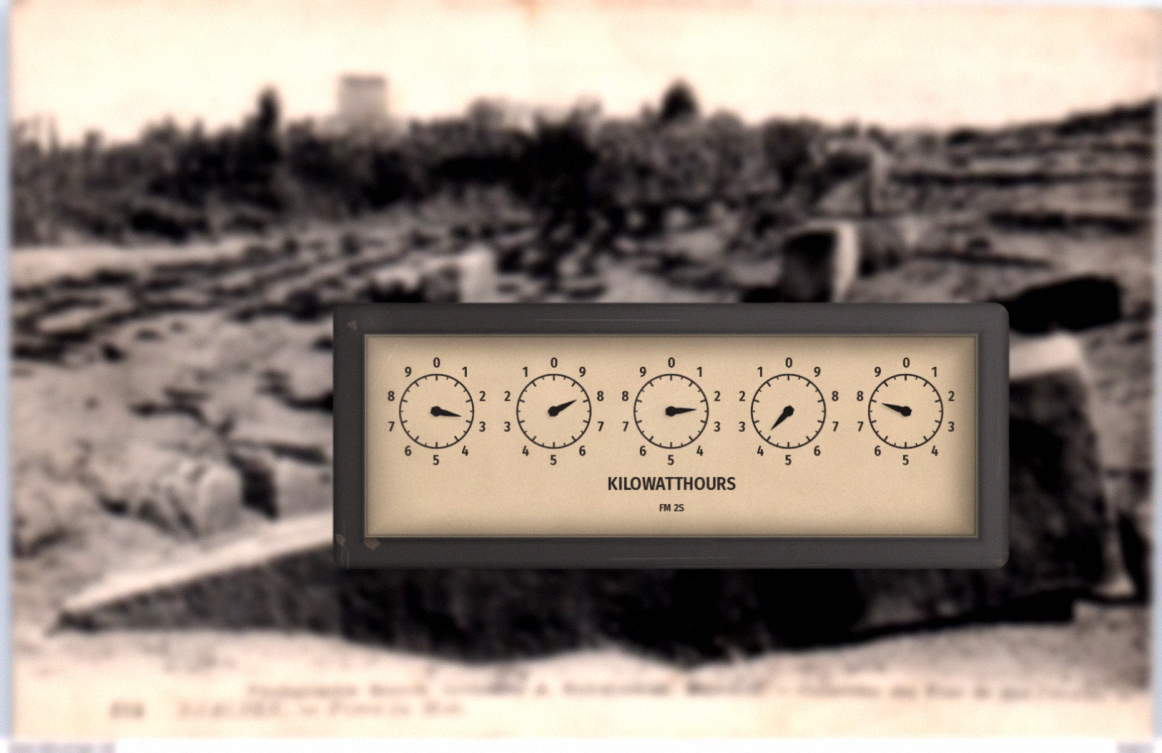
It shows 28238 kWh
